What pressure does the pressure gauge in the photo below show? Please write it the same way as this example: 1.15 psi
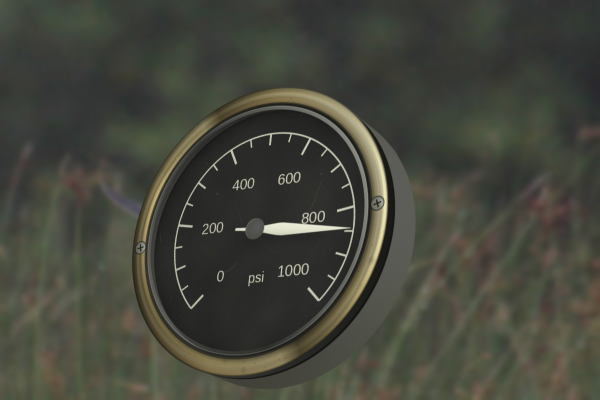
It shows 850 psi
